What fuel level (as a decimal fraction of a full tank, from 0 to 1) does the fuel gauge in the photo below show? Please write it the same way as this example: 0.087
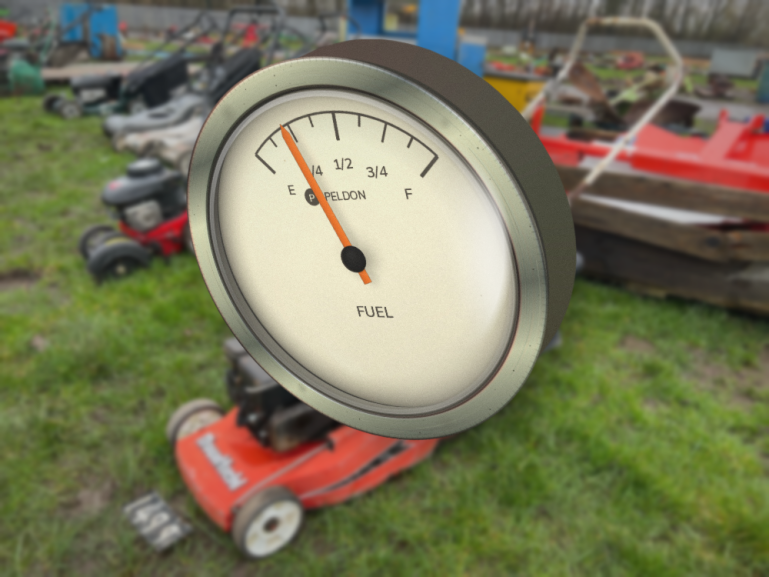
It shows 0.25
